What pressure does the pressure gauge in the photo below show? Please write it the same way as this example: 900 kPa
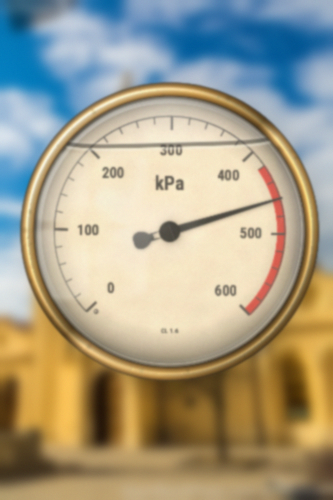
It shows 460 kPa
